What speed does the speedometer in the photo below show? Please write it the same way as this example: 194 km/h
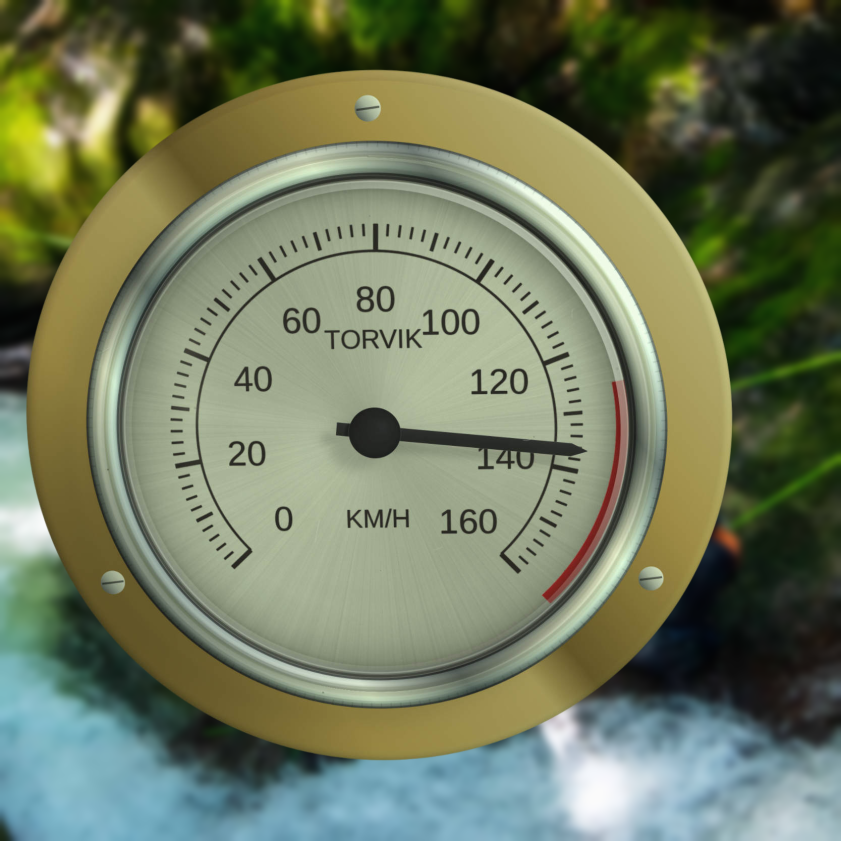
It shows 136 km/h
